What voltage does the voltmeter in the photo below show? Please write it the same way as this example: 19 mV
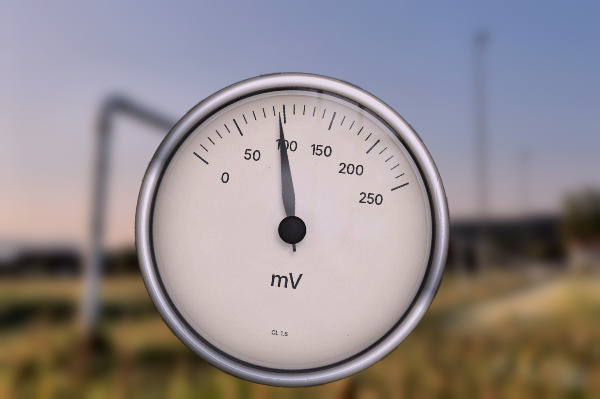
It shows 95 mV
